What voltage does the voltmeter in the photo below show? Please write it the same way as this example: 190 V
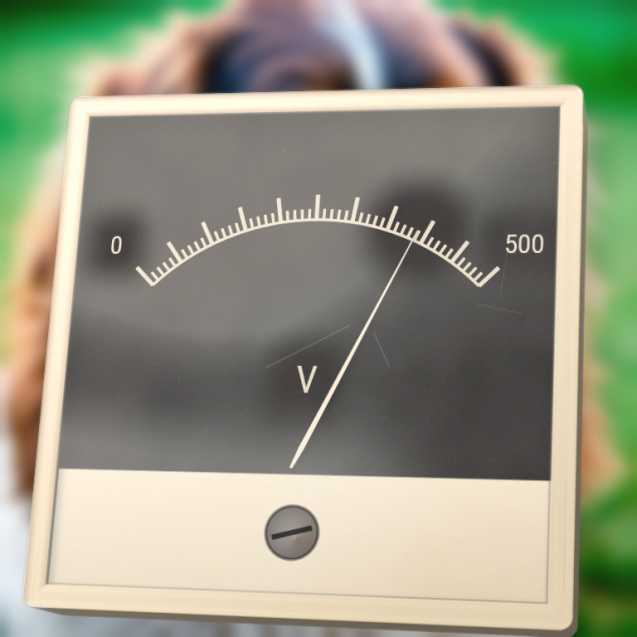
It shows 390 V
